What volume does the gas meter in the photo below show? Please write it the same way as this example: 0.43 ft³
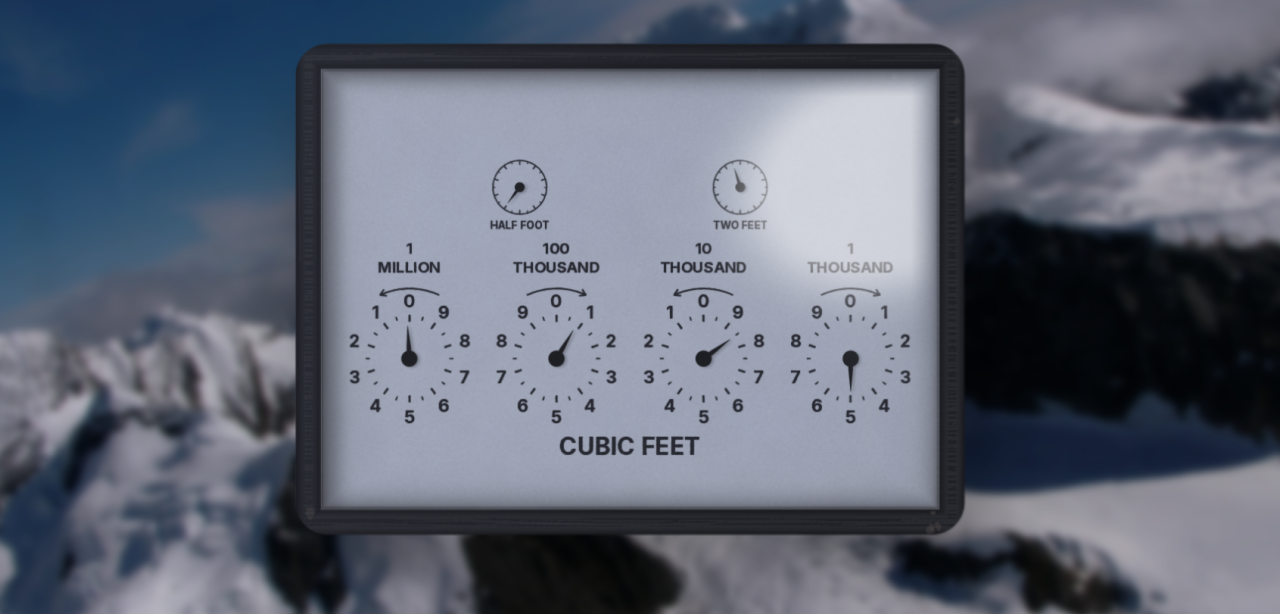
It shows 8500 ft³
